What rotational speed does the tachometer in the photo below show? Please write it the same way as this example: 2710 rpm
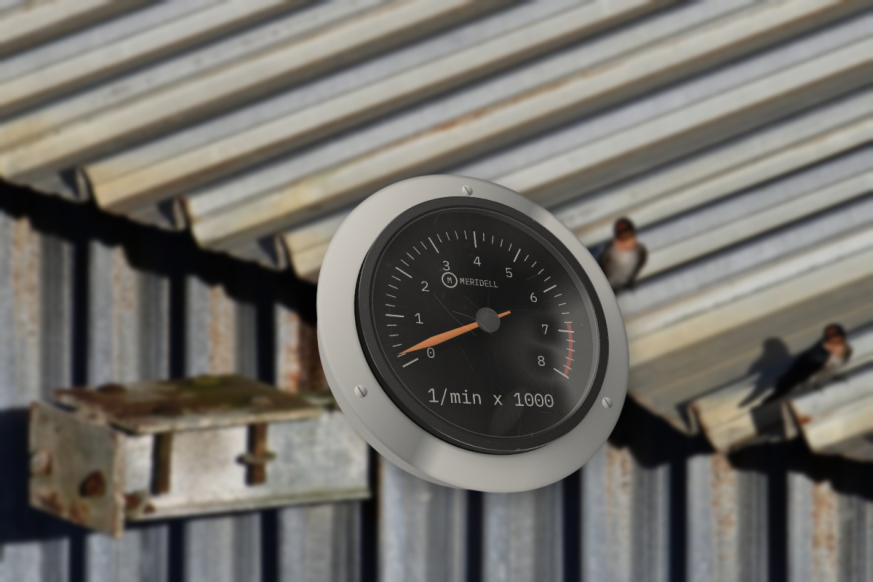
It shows 200 rpm
